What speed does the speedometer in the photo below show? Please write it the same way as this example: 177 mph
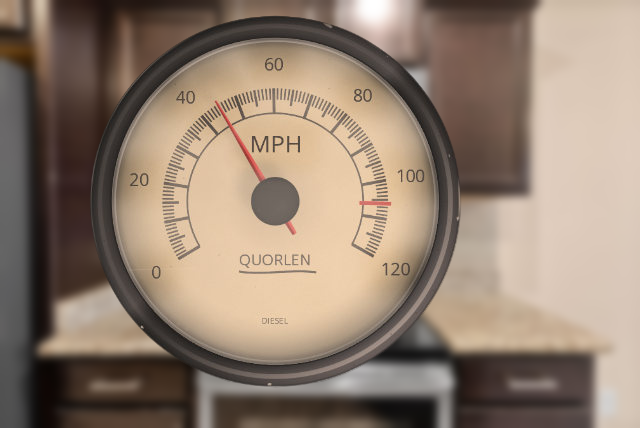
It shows 45 mph
